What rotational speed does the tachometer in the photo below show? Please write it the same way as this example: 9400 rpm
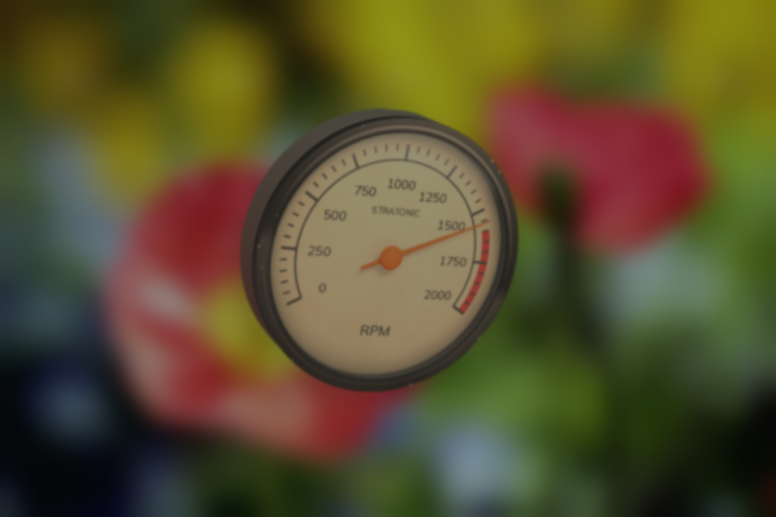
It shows 1550 rpm
